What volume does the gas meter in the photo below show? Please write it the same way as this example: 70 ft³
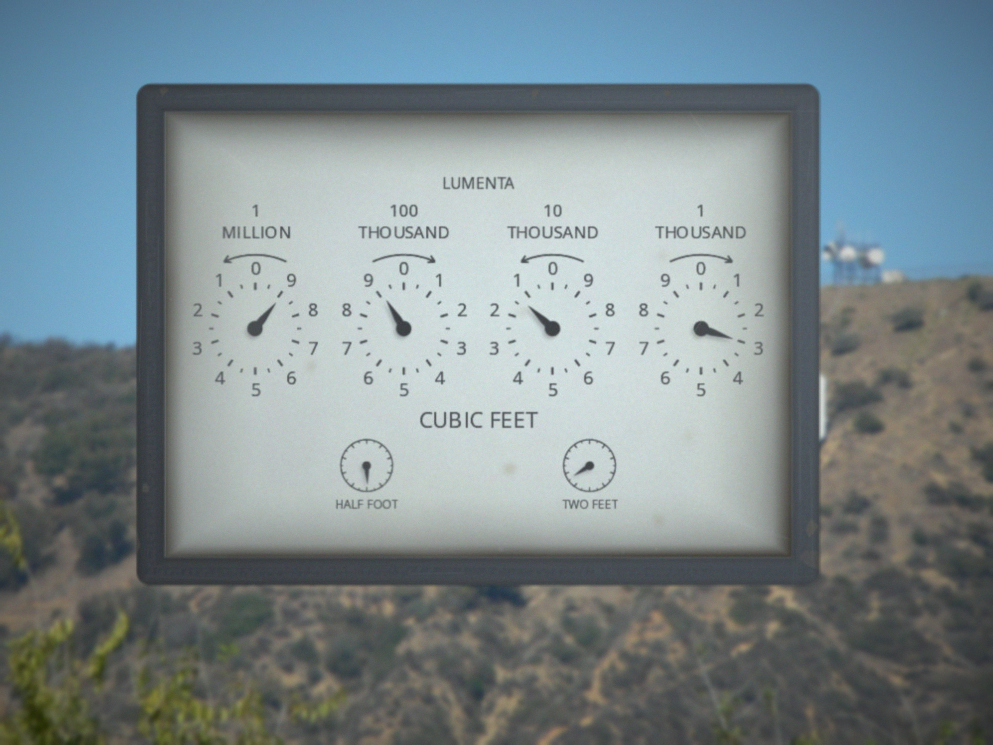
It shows 891300 ft³
